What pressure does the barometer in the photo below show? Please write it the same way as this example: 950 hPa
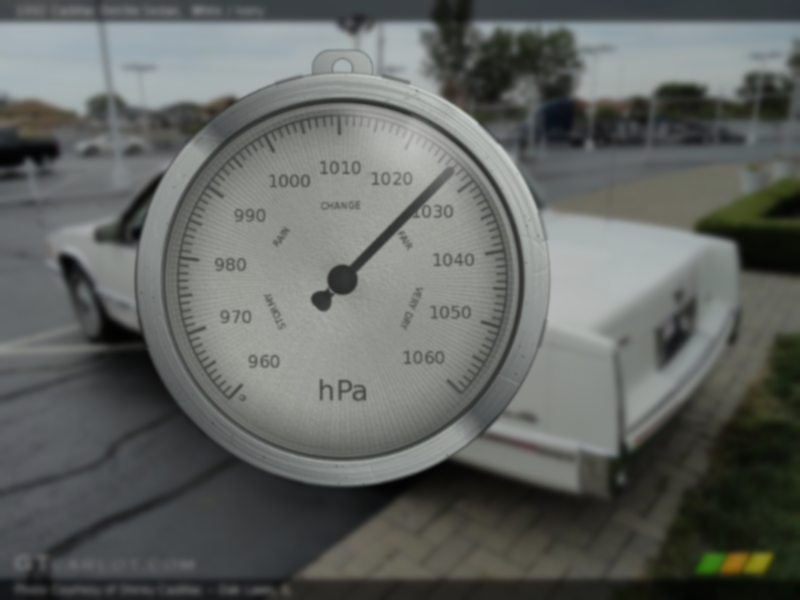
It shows 1027 hPa
